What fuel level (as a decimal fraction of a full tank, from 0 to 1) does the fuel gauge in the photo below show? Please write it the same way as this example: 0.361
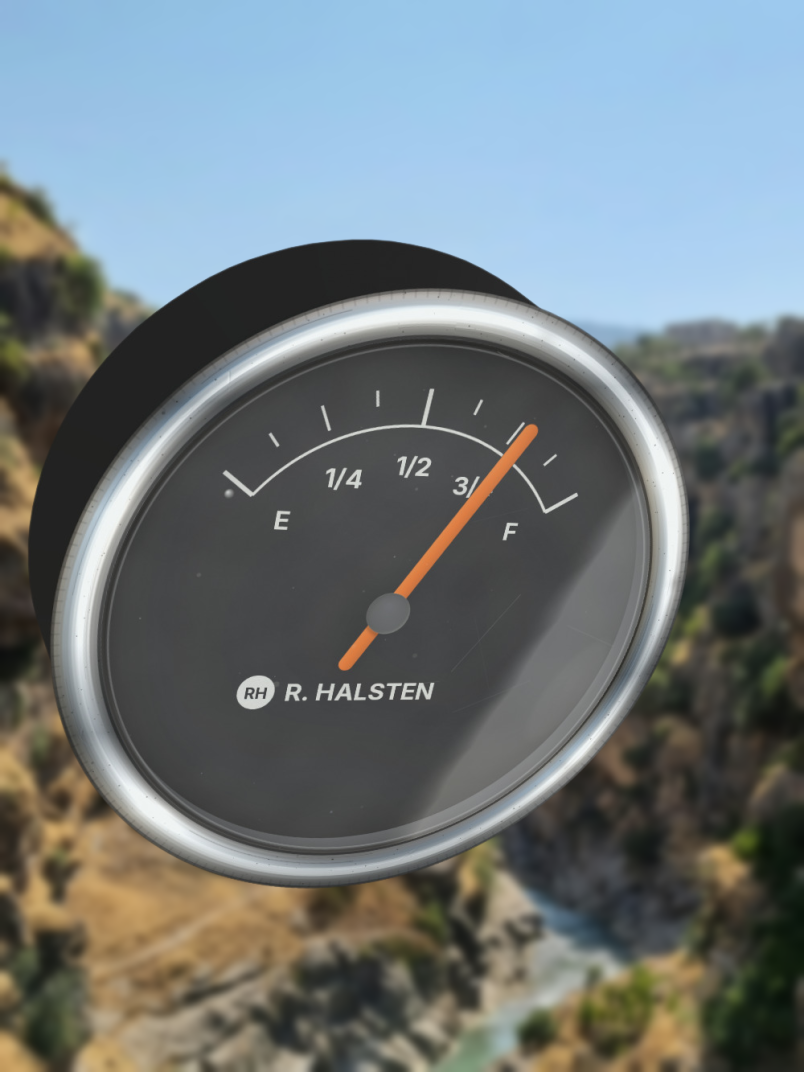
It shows 0.75
